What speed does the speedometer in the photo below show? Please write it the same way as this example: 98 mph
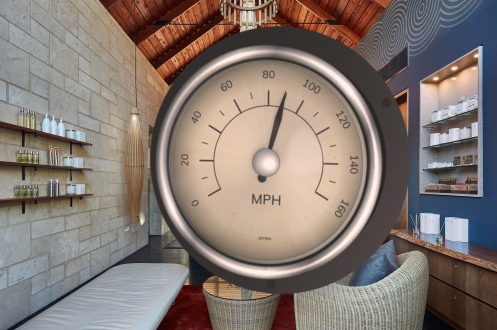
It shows 90 mph
